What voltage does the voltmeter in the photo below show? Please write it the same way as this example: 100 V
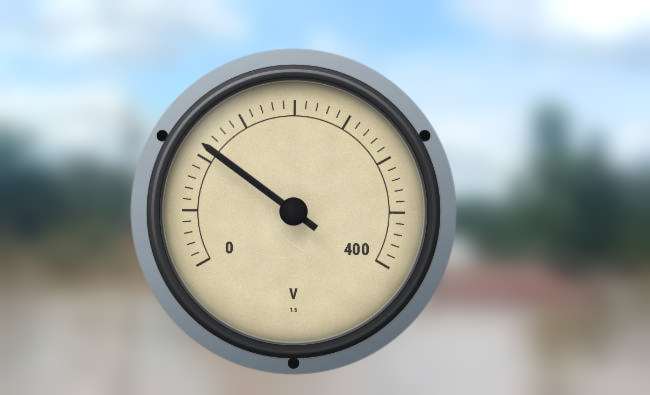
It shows 110 V
